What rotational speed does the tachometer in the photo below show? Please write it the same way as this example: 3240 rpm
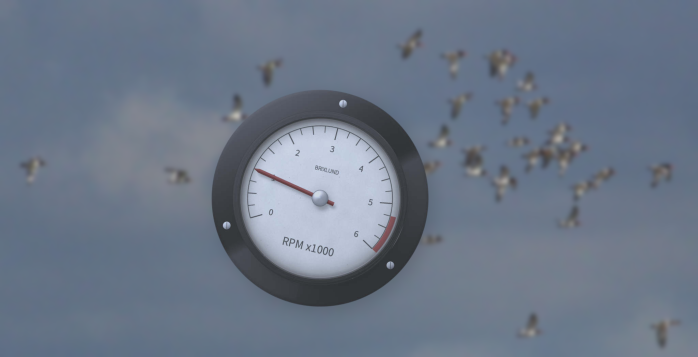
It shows 1000 rpm
